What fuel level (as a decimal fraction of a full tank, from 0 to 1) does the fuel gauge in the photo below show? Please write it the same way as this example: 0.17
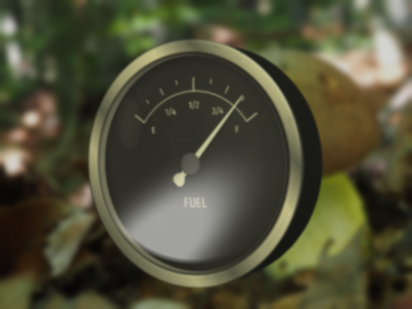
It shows 0.875
